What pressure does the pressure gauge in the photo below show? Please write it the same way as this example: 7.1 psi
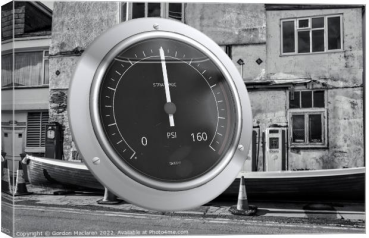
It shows 80 psi
